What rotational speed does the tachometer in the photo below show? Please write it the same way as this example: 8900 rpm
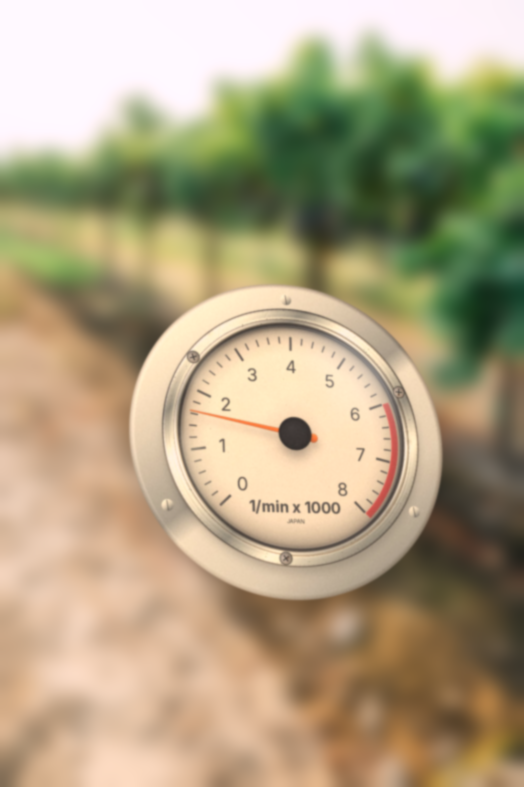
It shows 1600 rpm
